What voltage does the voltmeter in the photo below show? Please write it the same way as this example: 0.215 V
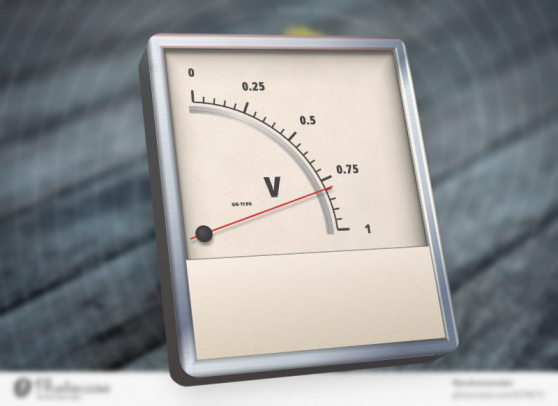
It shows 0.8 V
